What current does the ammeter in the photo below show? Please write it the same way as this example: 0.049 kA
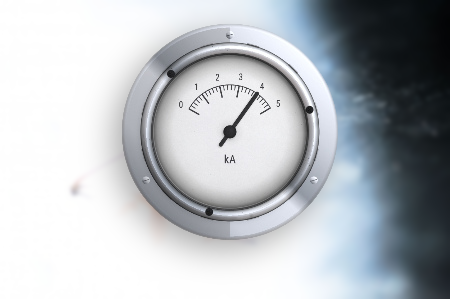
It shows 4 kA
